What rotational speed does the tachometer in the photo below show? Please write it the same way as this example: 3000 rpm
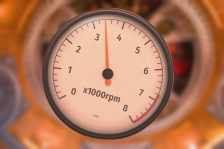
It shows 3400 rpm
